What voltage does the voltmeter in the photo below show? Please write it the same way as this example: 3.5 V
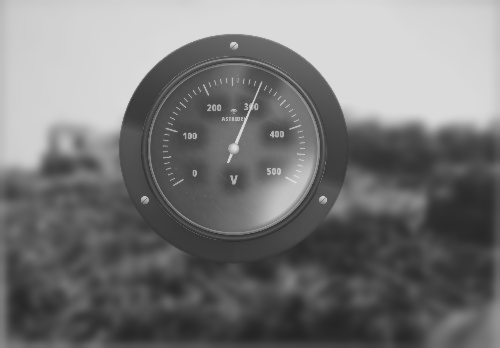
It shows 300 V
